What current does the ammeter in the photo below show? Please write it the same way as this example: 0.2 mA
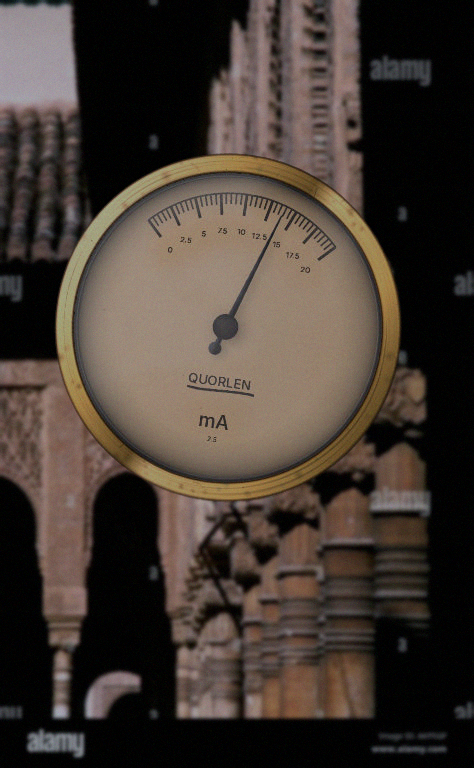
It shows 14 mA
